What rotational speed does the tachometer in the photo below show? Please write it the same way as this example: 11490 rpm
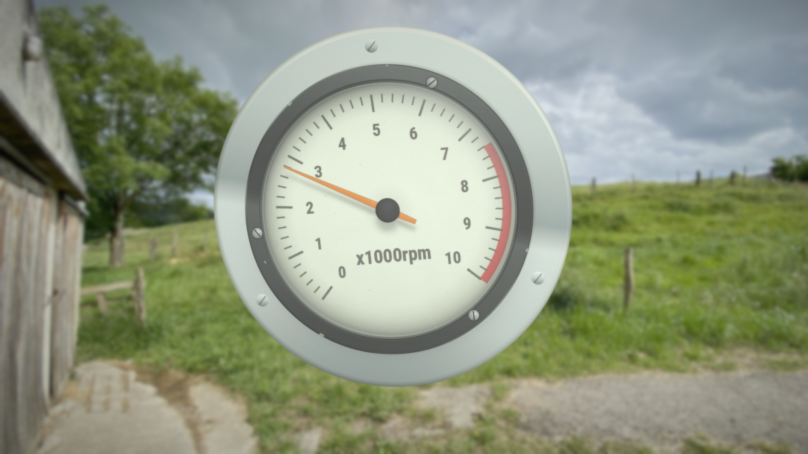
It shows 2800 rpm
